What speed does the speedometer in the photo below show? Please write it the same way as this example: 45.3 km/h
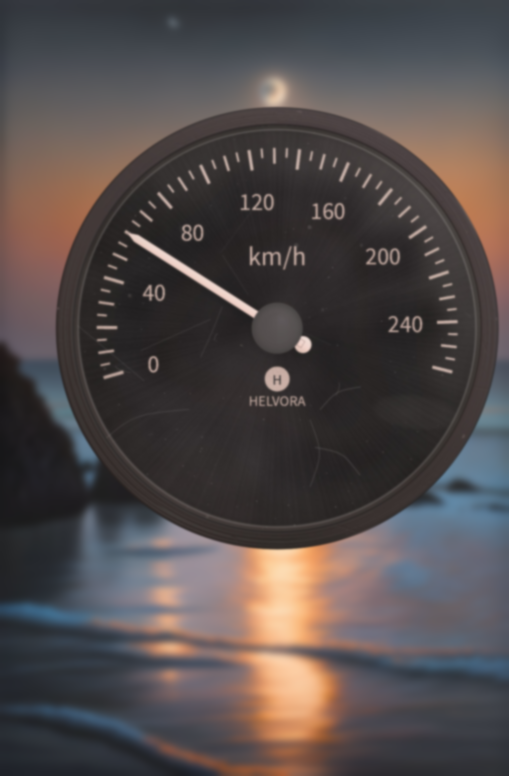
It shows 60 km/h
